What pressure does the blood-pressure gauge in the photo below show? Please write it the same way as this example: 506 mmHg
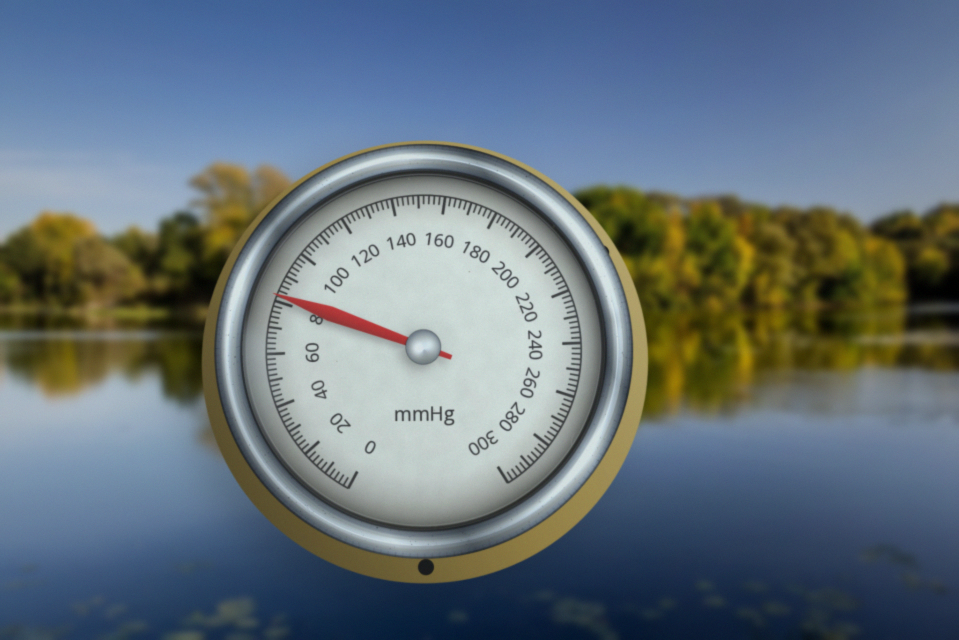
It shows 82 mmHg
